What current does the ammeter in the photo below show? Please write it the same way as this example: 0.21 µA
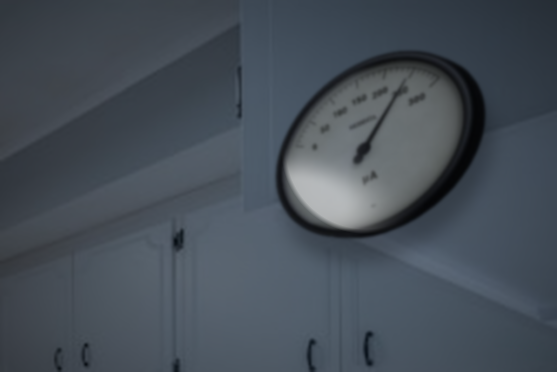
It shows 250 µA
